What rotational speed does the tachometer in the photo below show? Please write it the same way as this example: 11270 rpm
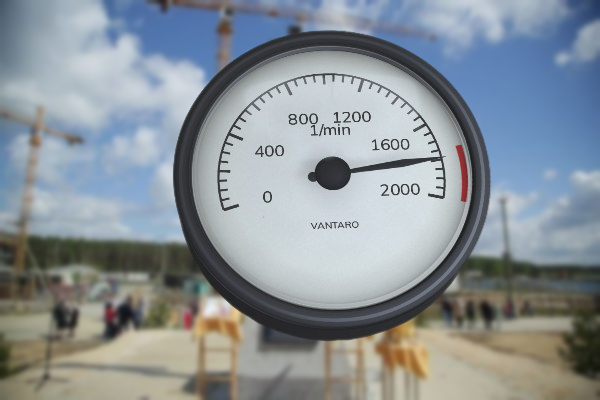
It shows 1800 rpm
